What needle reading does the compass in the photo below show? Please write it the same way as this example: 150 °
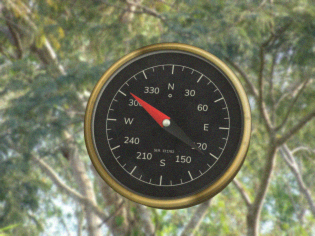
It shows 305 °
